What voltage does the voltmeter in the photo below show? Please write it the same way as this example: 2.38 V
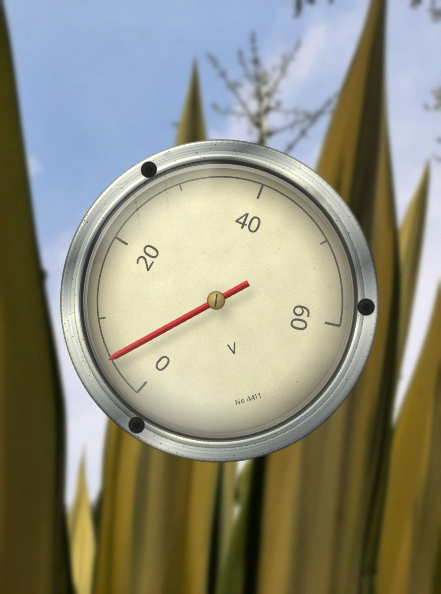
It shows 5 V
